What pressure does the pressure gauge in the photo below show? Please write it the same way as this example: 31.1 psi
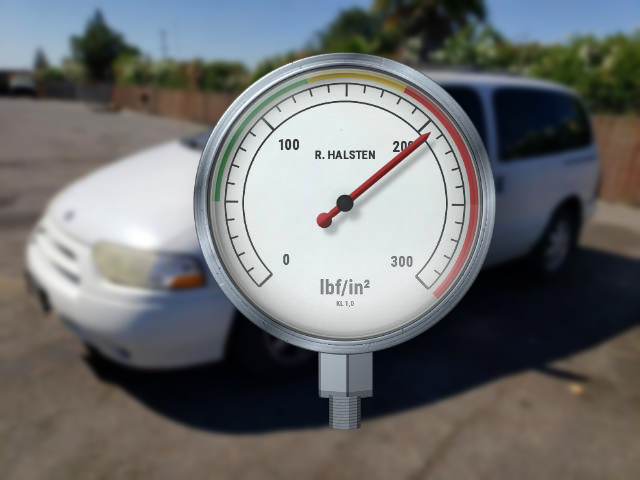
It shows 205 psi
